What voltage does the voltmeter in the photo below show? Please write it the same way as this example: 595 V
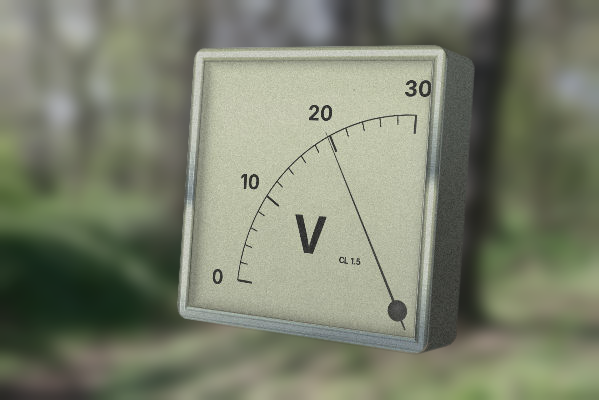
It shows 20 V
